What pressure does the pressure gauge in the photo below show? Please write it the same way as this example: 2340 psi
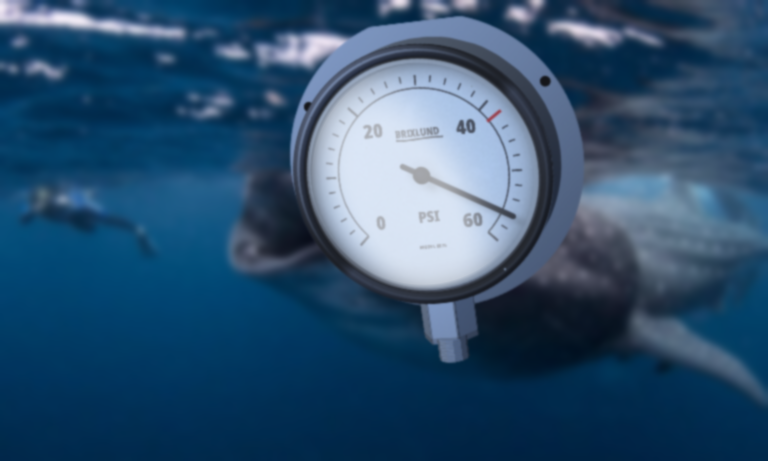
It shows 56 psi
